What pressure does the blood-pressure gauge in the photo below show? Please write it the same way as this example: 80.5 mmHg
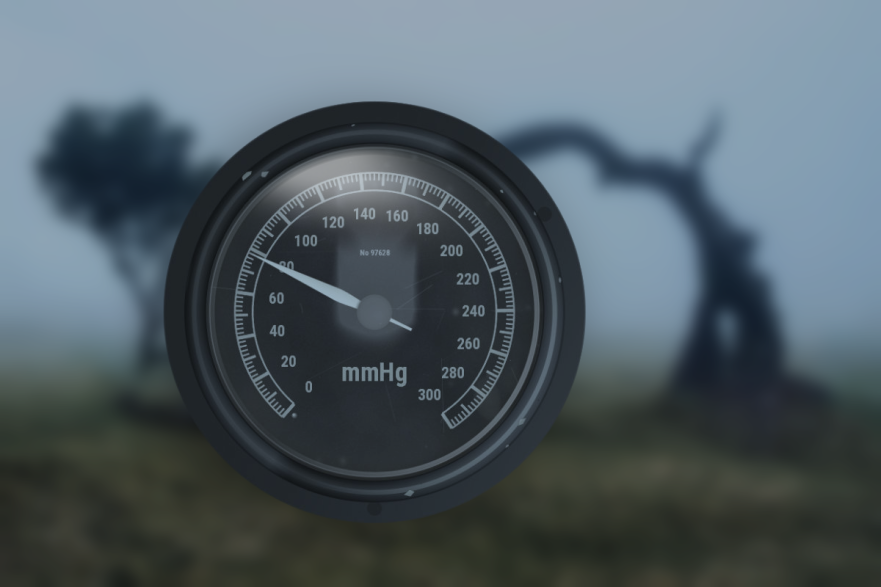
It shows 78 mmHg
